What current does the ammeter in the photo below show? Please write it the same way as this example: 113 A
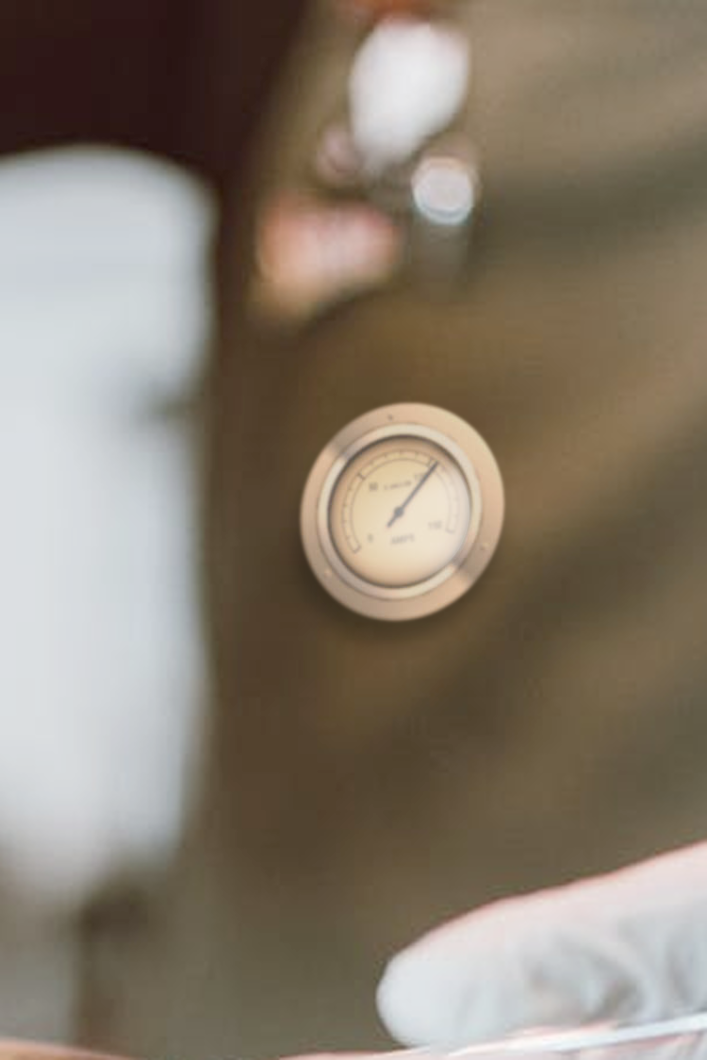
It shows 105 A
